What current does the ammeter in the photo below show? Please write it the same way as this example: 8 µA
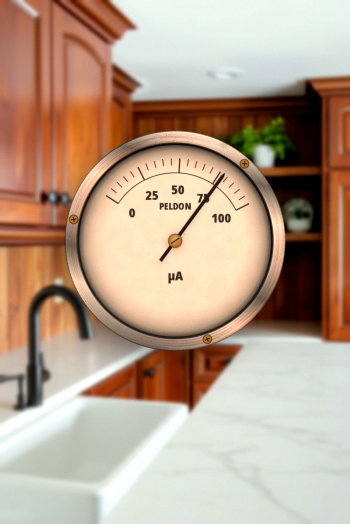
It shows 77.5 µA
